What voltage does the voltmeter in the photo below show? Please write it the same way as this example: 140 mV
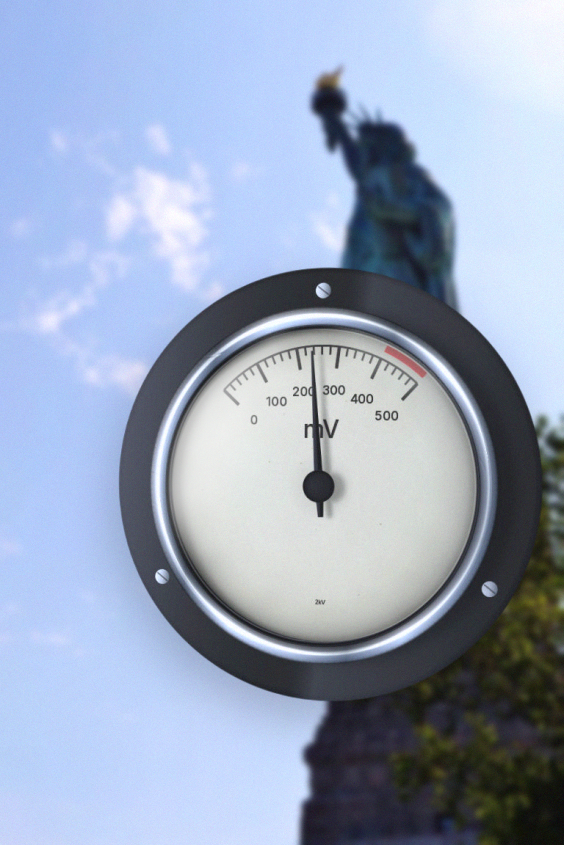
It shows 240 mV
